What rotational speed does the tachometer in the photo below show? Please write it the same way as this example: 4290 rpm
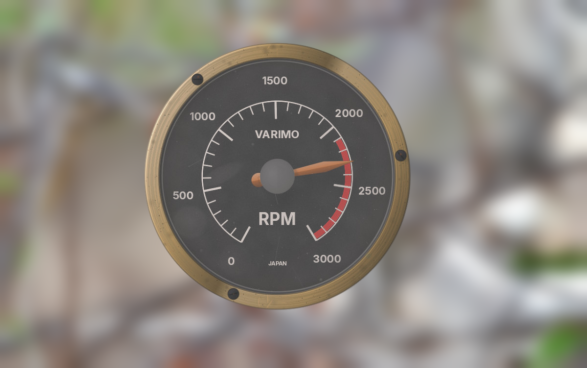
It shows 2300 rpm
